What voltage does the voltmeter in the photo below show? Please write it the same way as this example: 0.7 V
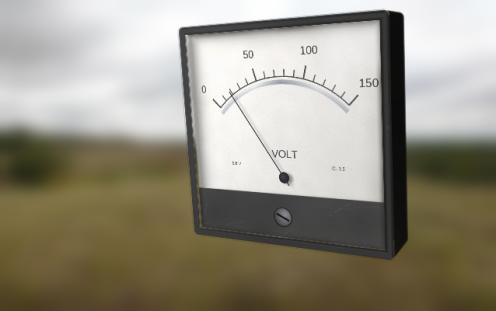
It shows 20 V
